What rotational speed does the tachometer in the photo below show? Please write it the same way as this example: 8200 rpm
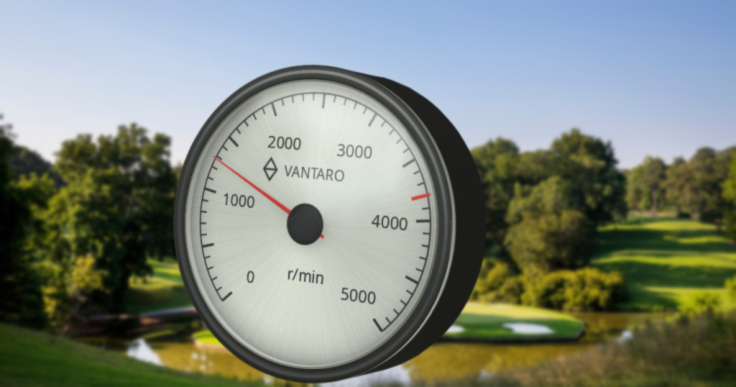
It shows 1300 rpm
